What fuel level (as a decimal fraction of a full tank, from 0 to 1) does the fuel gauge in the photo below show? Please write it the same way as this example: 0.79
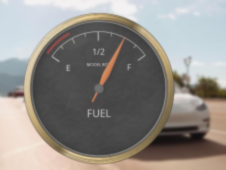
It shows 0.75
